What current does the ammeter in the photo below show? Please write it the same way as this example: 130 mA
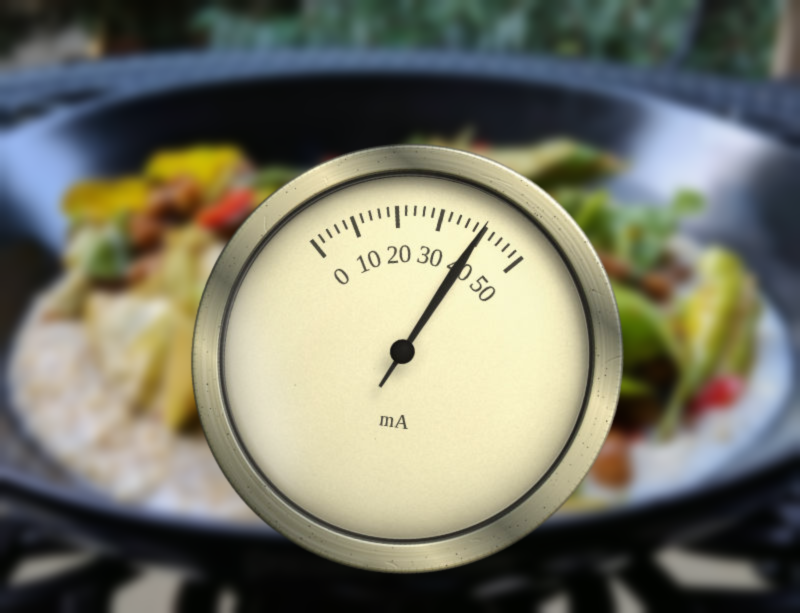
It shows 40 mA
